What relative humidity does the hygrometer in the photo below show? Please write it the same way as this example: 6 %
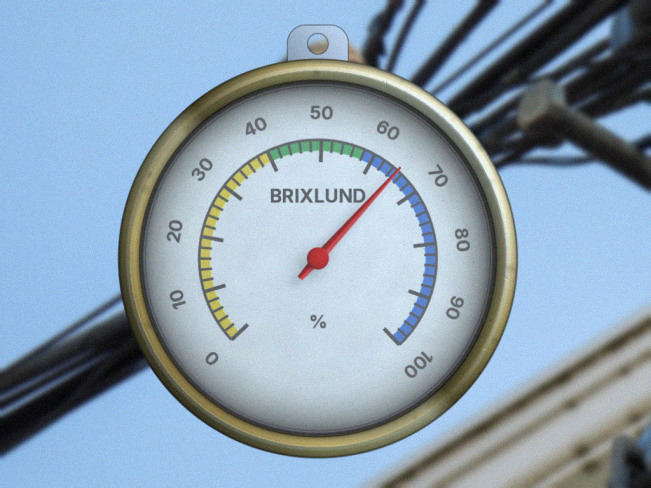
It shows 65 %
